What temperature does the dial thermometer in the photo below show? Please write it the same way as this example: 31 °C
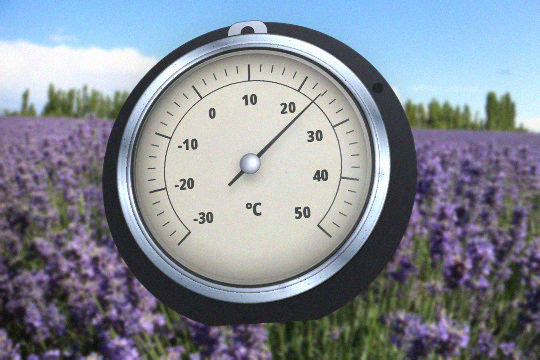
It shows 24 °C
